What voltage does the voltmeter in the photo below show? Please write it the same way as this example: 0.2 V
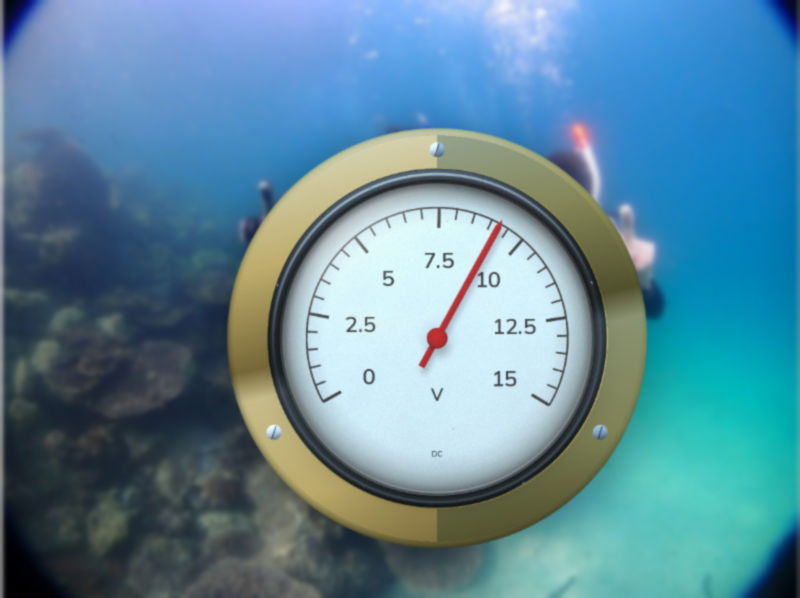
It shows 9.25 V
